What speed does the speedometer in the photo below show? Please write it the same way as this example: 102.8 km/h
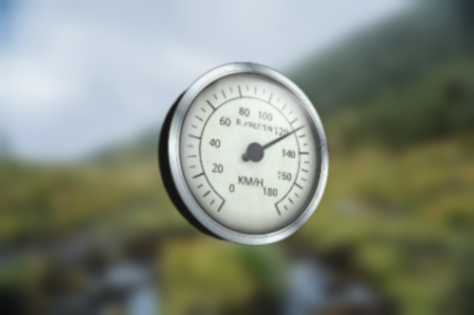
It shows 125 km/h
